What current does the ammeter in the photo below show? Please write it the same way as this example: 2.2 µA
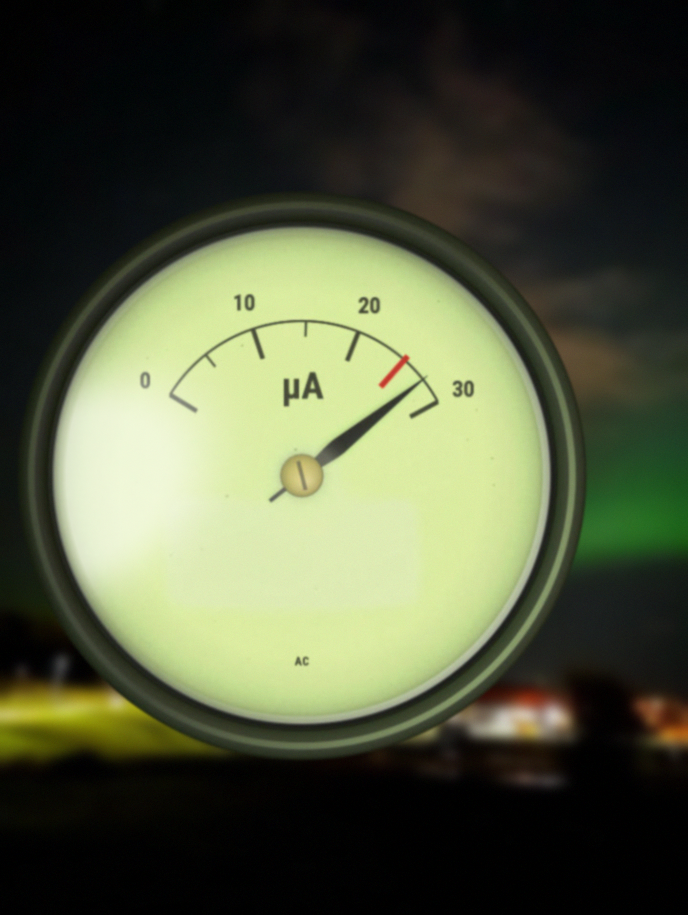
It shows 27.5 µA
